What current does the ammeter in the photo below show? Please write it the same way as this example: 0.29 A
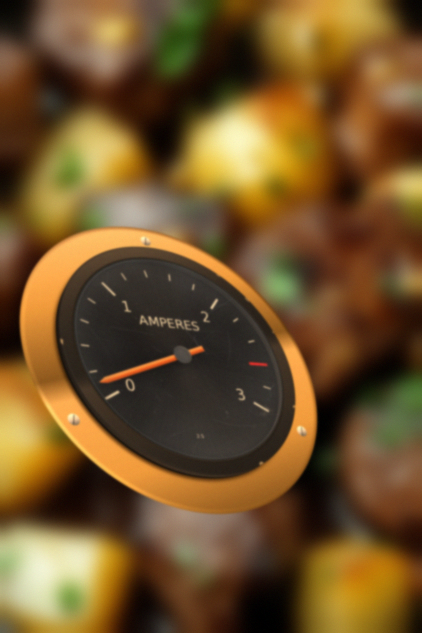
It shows 0.1 A
